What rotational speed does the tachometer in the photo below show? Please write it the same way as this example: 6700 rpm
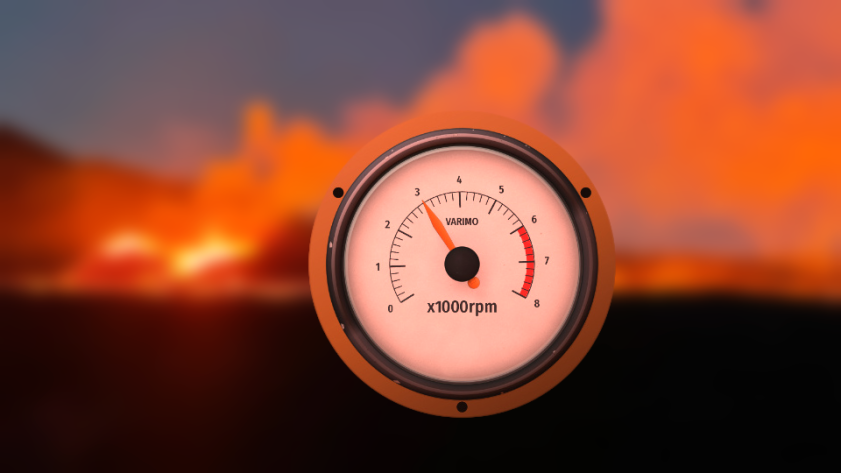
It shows 3000 rpm
